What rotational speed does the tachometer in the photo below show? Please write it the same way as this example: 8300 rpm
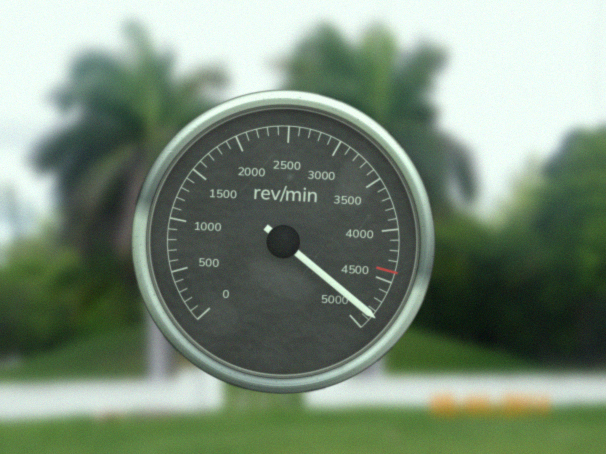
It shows 4850 rpm
